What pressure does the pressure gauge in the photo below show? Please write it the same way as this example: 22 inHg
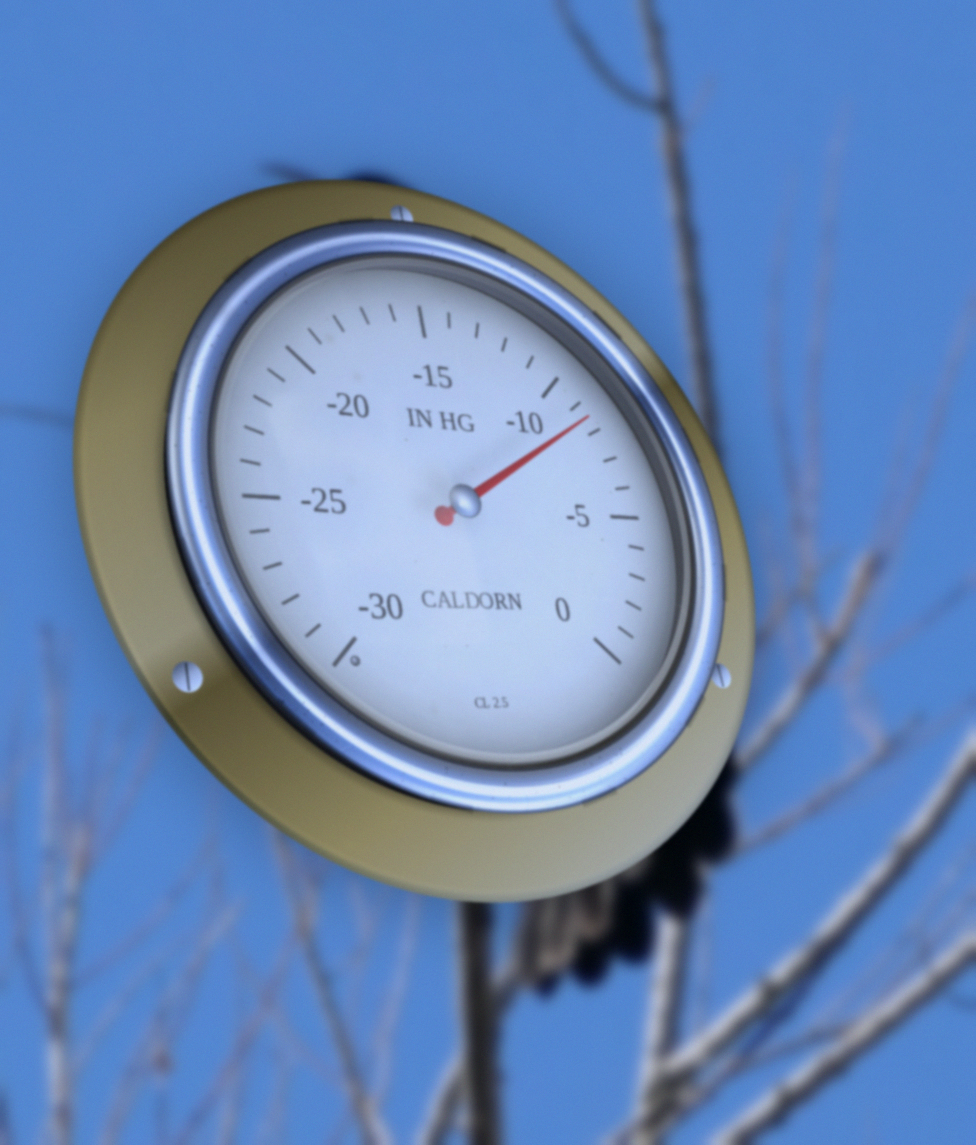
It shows -8.5 inHg
